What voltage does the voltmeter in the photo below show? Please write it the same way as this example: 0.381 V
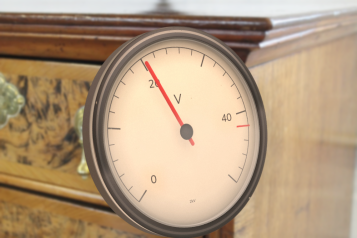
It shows 20 V
